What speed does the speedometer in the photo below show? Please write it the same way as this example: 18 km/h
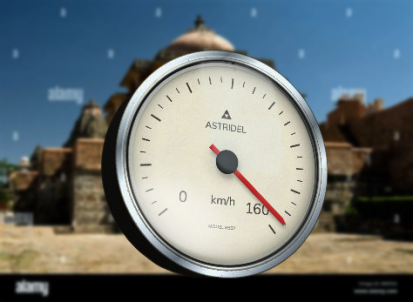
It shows 155 km/h
